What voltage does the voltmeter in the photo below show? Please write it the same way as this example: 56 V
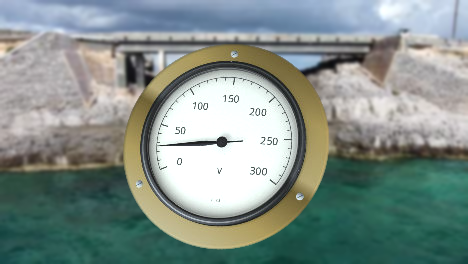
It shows 25 V
